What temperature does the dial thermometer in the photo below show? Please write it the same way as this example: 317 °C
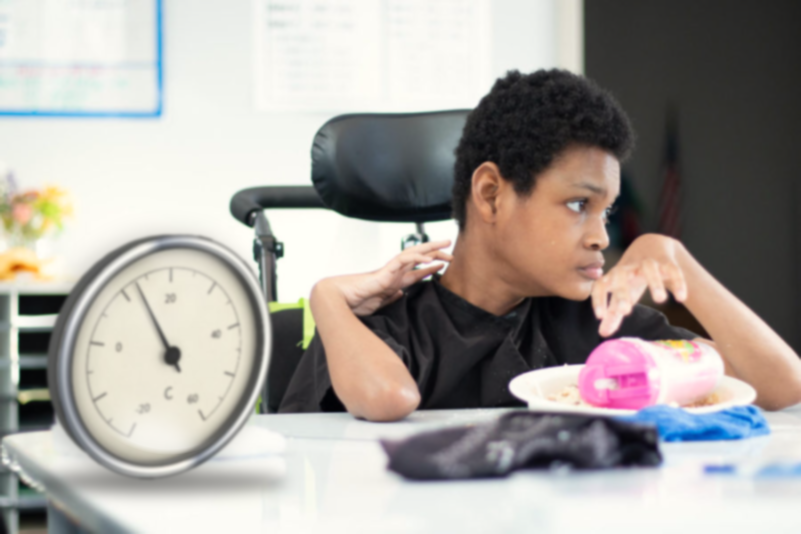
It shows 12.5 °C
